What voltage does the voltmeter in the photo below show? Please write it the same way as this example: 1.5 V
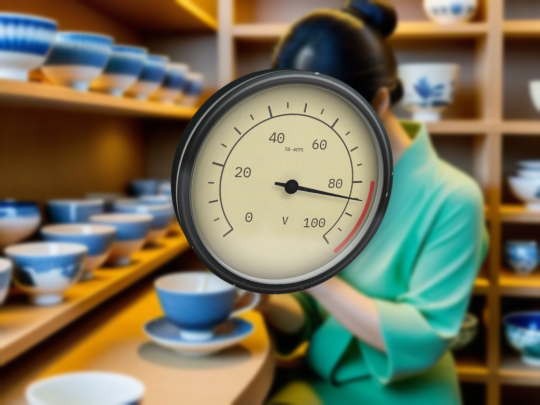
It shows 85 V
